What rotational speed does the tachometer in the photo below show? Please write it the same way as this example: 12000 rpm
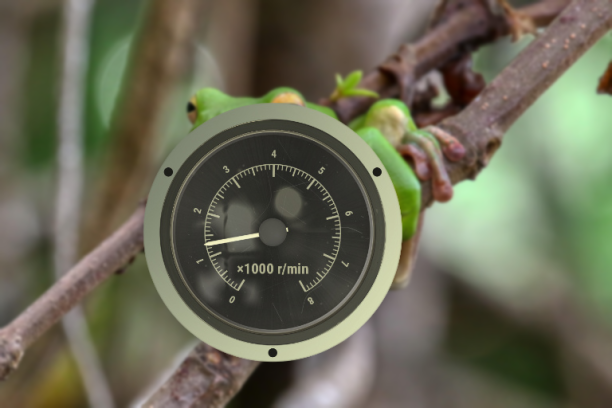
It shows 1300 rpm
